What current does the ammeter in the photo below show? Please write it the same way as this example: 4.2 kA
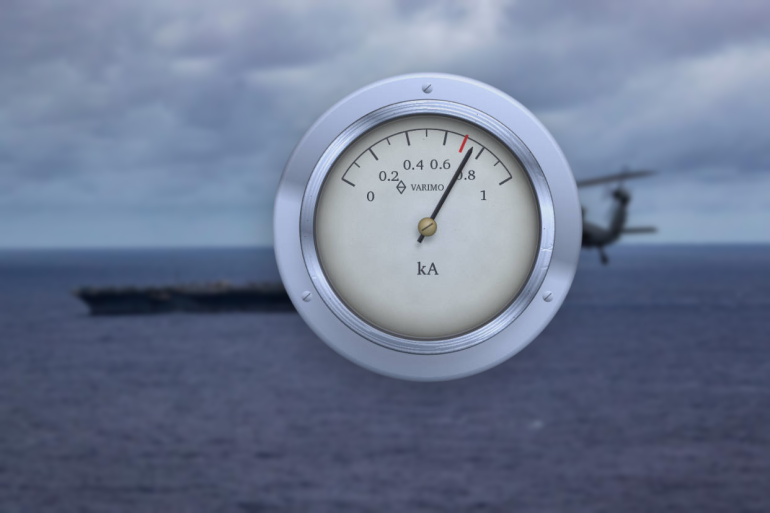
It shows 0.75 kA
